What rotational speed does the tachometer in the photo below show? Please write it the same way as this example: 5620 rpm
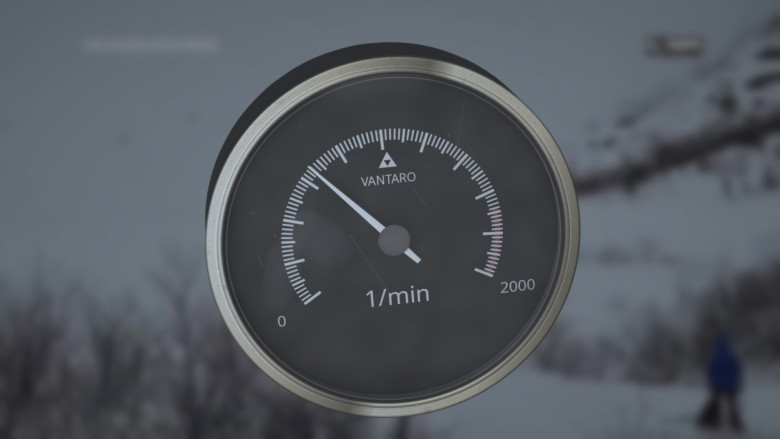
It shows 660 rpm
